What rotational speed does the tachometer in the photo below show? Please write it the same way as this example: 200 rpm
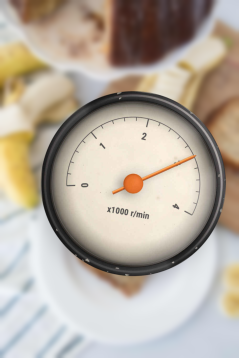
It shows 3000 rpm
